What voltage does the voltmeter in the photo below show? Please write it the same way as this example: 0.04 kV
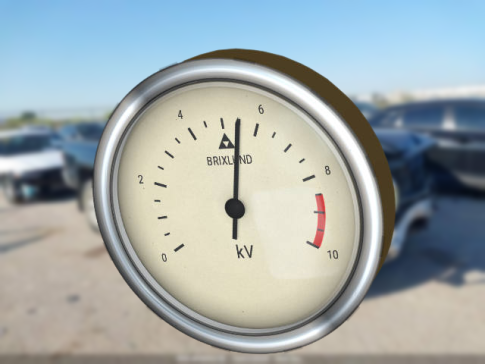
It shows 5.5 kV
